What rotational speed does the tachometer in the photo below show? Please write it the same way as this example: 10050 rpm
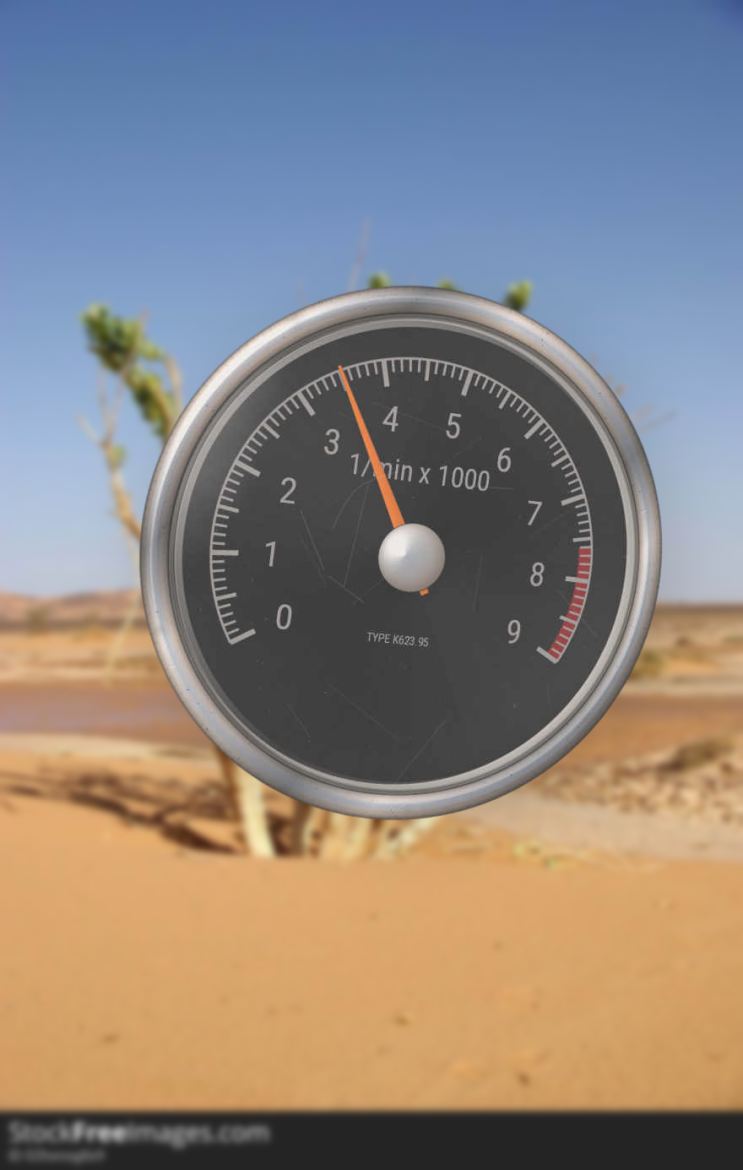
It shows 3500 rpm
